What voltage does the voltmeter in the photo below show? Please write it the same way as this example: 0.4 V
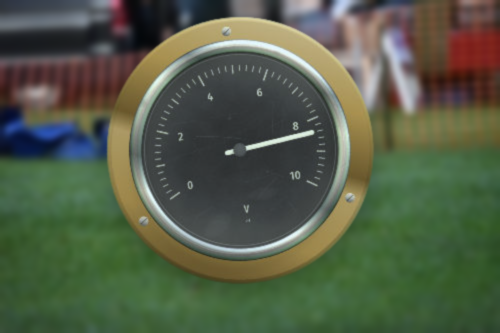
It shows 8.4 V
